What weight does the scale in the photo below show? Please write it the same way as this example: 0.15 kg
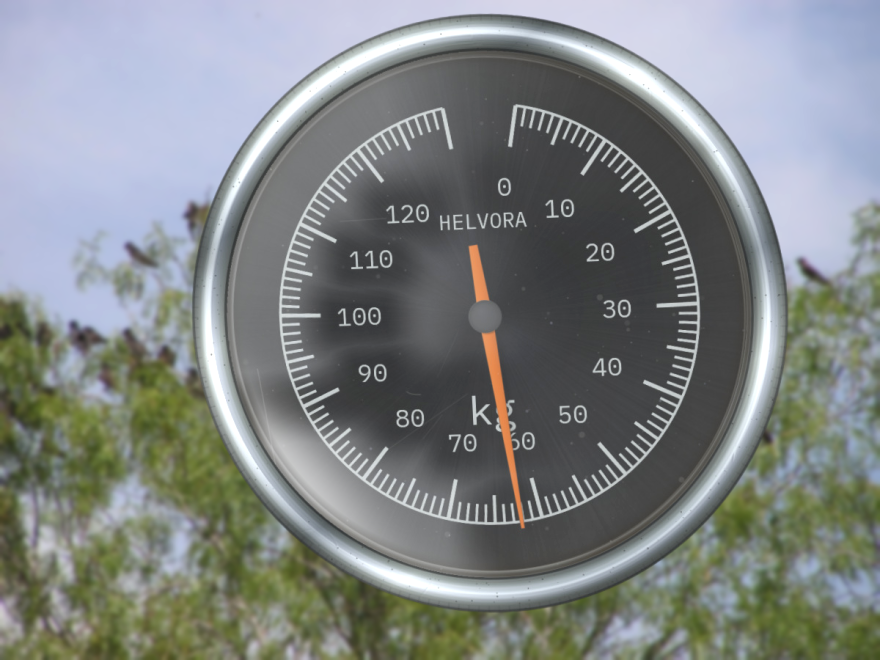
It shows 62 kg
